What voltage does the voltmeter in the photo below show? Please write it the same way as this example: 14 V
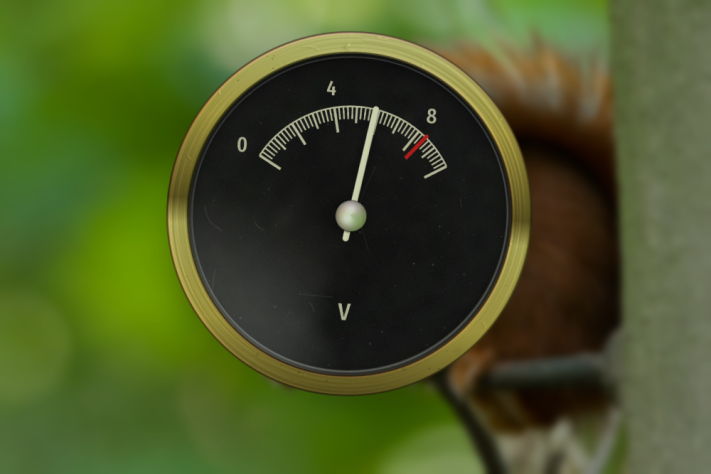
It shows 5.8 V
